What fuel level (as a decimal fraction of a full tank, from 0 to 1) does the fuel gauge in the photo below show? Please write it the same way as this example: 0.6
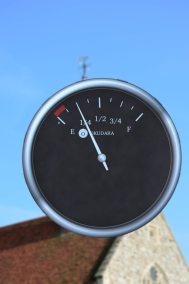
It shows 0.25
